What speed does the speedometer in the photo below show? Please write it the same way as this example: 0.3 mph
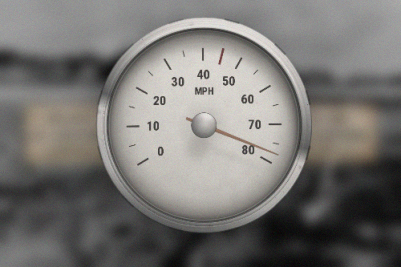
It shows 77.5 mph
